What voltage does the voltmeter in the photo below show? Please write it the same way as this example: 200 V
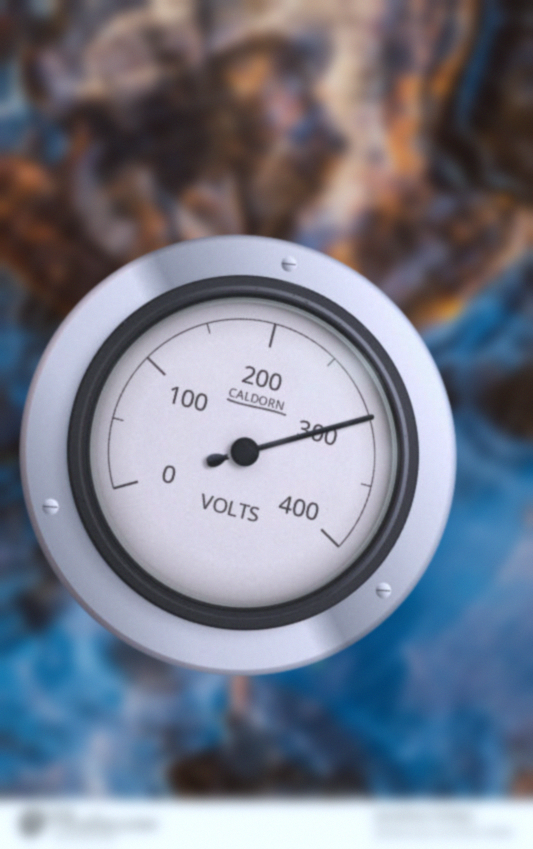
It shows 300 V
